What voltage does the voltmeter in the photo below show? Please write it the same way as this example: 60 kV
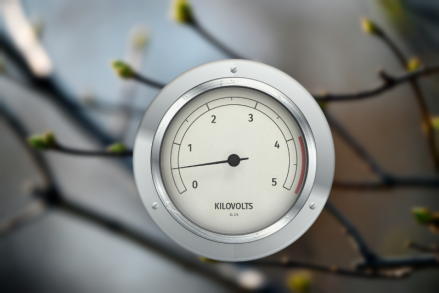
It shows 0.5 kV
